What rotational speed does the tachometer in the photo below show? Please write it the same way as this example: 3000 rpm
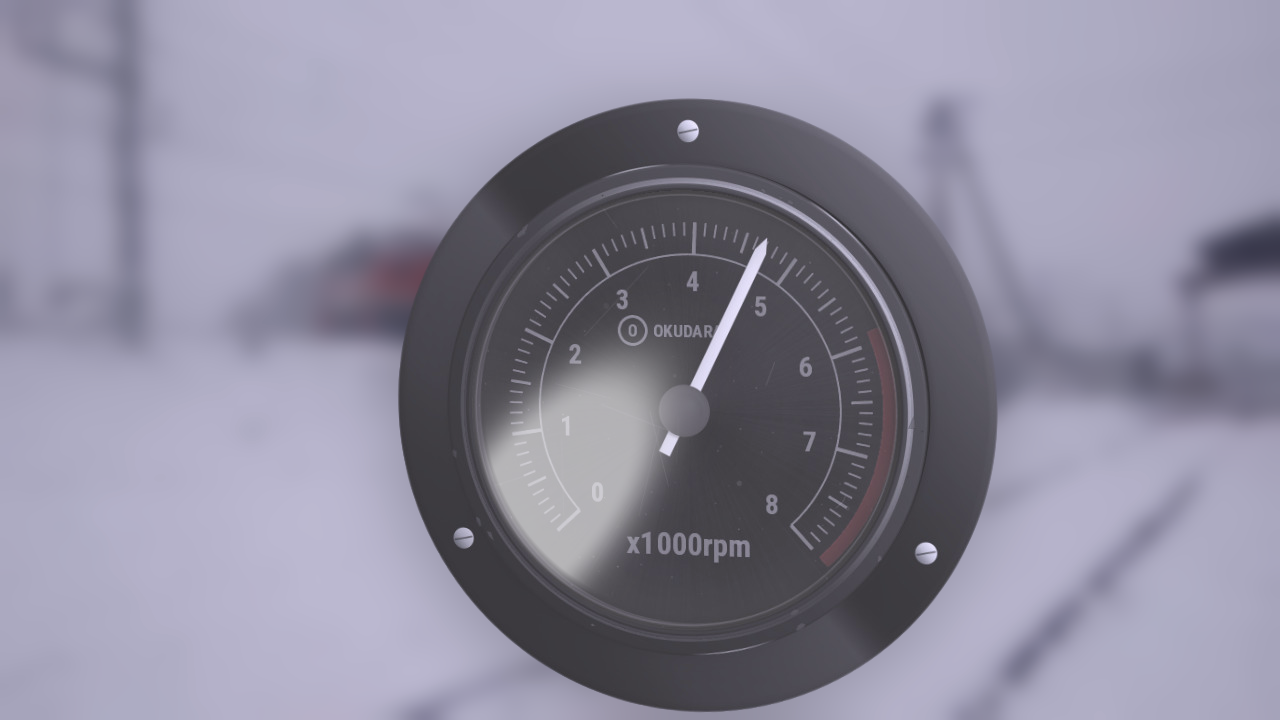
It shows 4700 rpm
